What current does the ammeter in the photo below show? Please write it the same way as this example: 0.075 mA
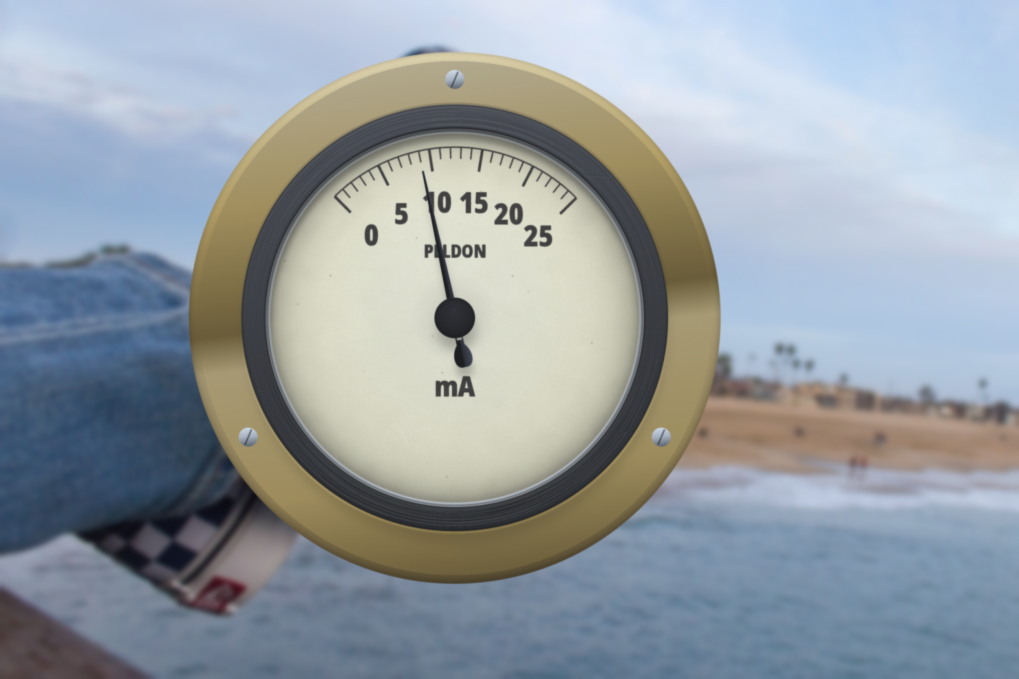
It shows 9 mA
